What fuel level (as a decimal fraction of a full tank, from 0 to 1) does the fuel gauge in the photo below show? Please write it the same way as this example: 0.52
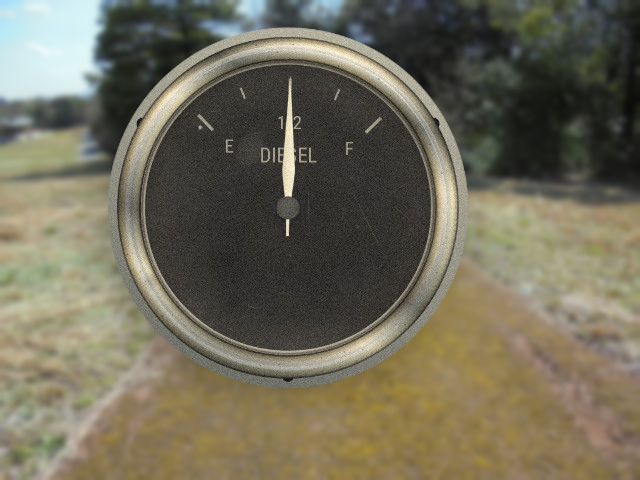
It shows 0.5
